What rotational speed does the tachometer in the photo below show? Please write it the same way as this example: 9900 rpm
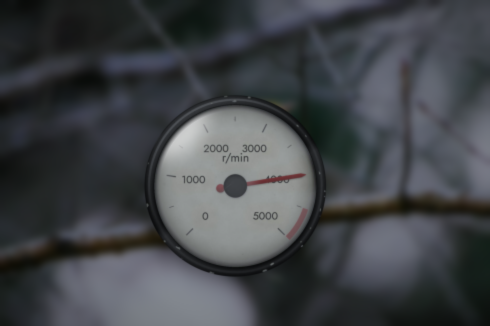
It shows 4000 rpm
